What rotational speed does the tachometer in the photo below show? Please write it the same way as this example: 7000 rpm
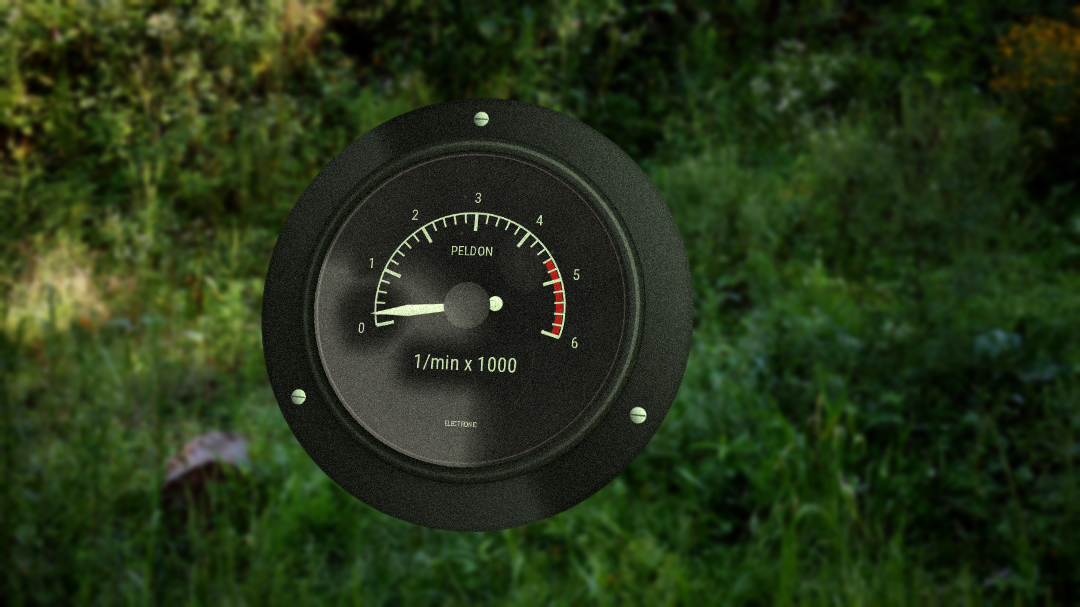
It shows 200 rpm
